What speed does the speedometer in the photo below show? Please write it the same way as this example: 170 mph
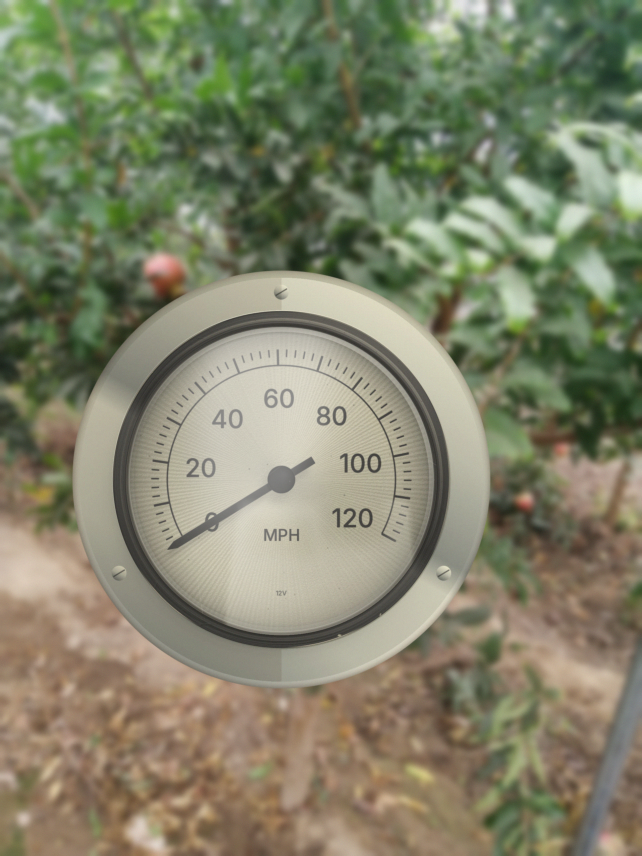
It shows 0 mph
